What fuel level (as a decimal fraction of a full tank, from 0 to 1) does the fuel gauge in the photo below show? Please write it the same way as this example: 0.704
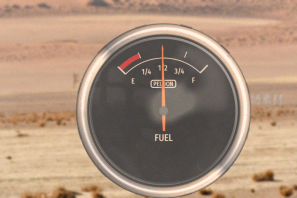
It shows 0.5
